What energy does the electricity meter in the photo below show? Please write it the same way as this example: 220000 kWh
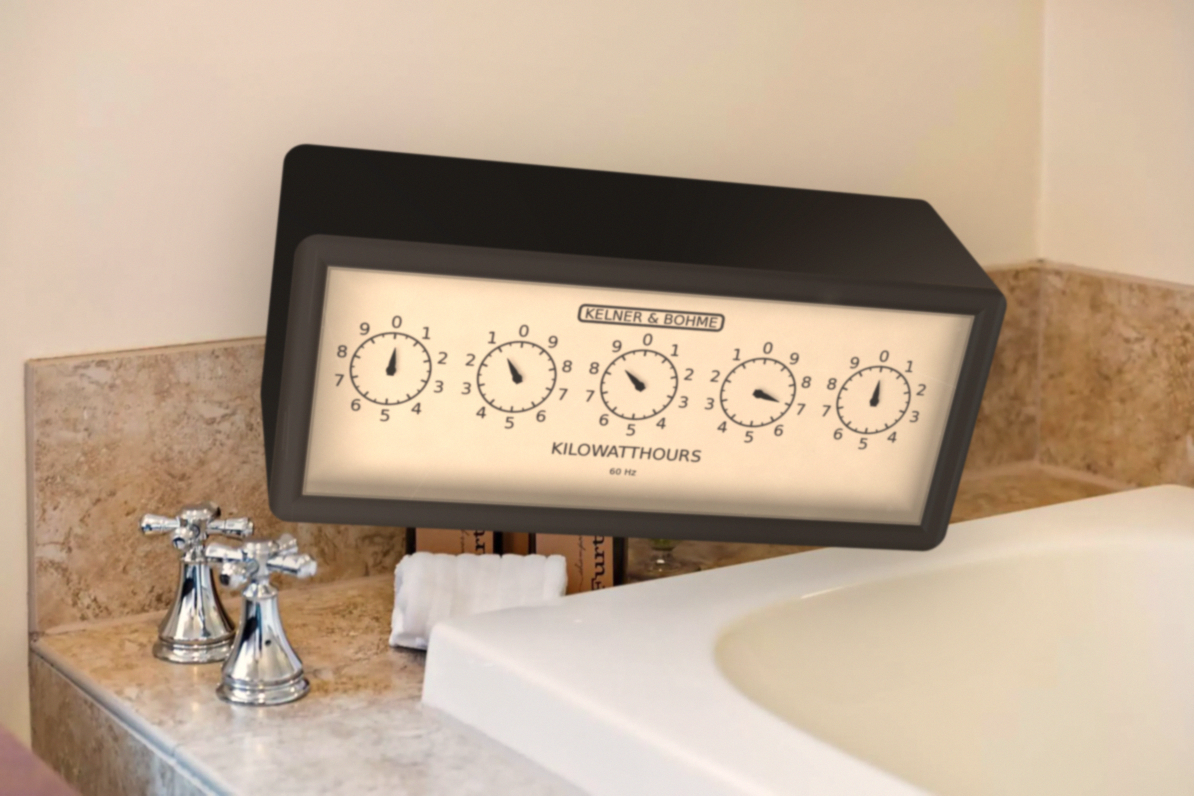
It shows 870 kWh
